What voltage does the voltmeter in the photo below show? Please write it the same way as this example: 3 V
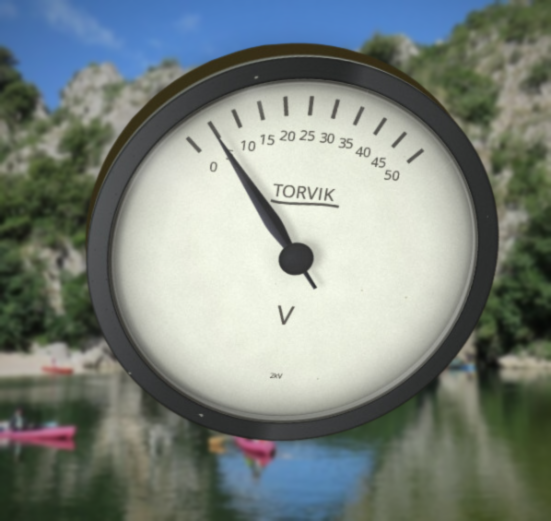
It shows 5 V
